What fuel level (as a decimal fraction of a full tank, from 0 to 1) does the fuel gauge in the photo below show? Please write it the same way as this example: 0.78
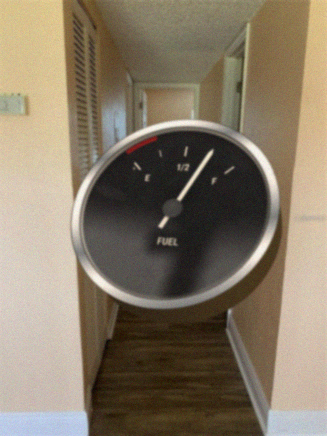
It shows 0.75
